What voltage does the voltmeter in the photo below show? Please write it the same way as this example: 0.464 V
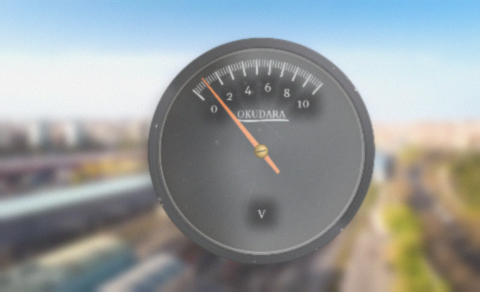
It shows 1 V
